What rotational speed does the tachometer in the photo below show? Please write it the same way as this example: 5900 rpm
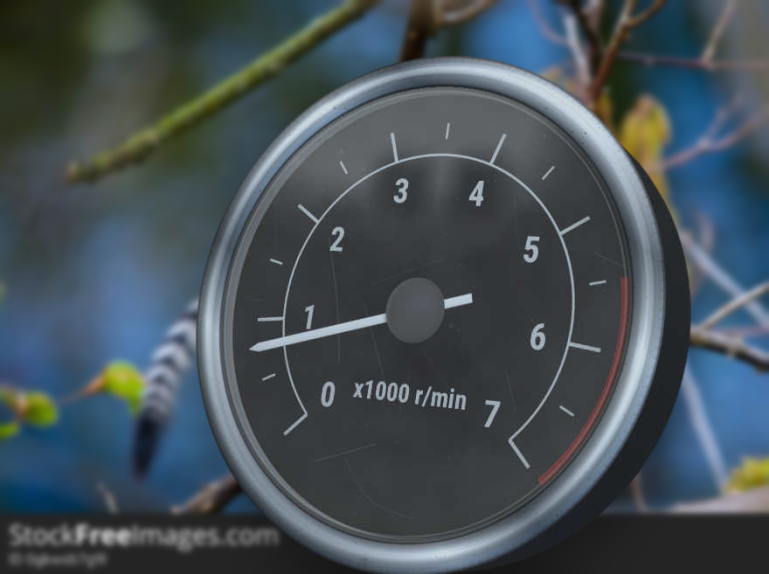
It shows 750 rpm
